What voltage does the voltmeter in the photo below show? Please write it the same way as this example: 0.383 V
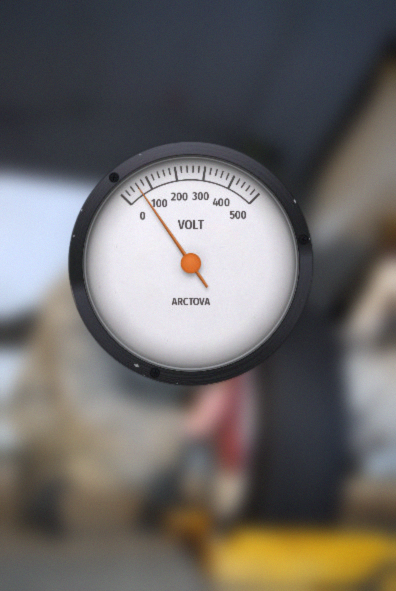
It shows 60 V
